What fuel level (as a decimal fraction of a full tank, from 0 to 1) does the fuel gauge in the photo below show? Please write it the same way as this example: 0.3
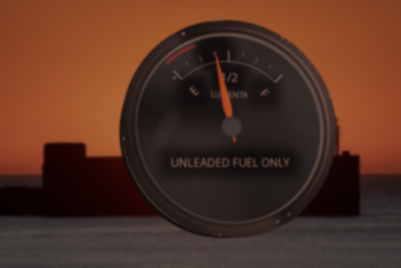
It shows 0.375
